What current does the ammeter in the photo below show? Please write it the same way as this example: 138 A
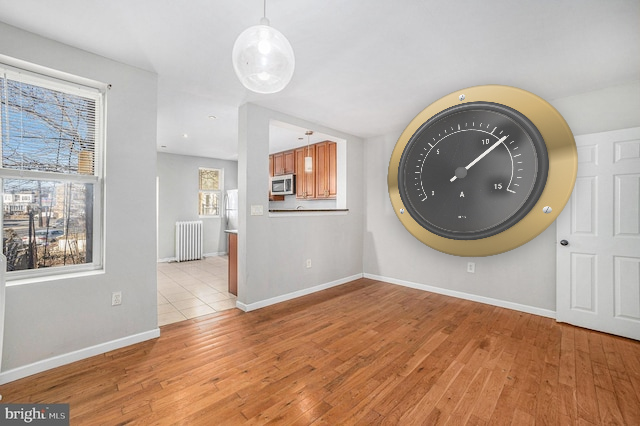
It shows 11 A
